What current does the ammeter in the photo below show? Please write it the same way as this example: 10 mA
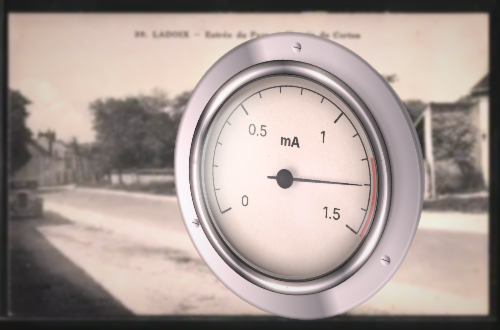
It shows 1.3 mA
